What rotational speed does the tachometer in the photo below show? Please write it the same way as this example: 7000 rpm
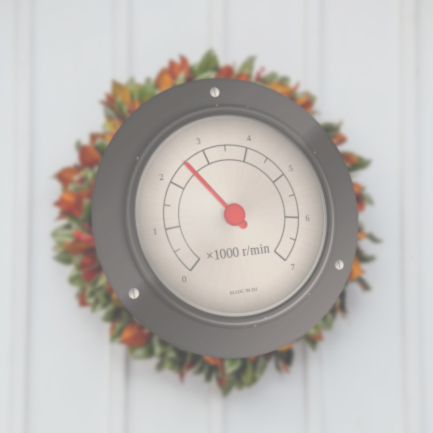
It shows 2500 rpm
